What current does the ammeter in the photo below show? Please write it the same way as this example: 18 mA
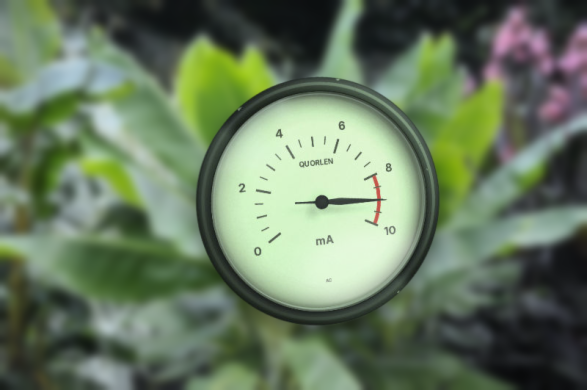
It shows 9 mA
